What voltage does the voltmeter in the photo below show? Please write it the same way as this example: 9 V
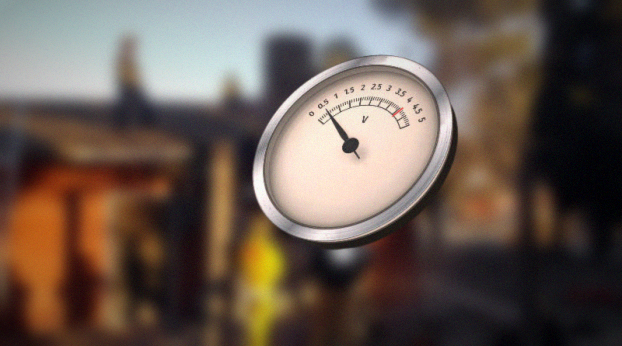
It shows 0.5 V
